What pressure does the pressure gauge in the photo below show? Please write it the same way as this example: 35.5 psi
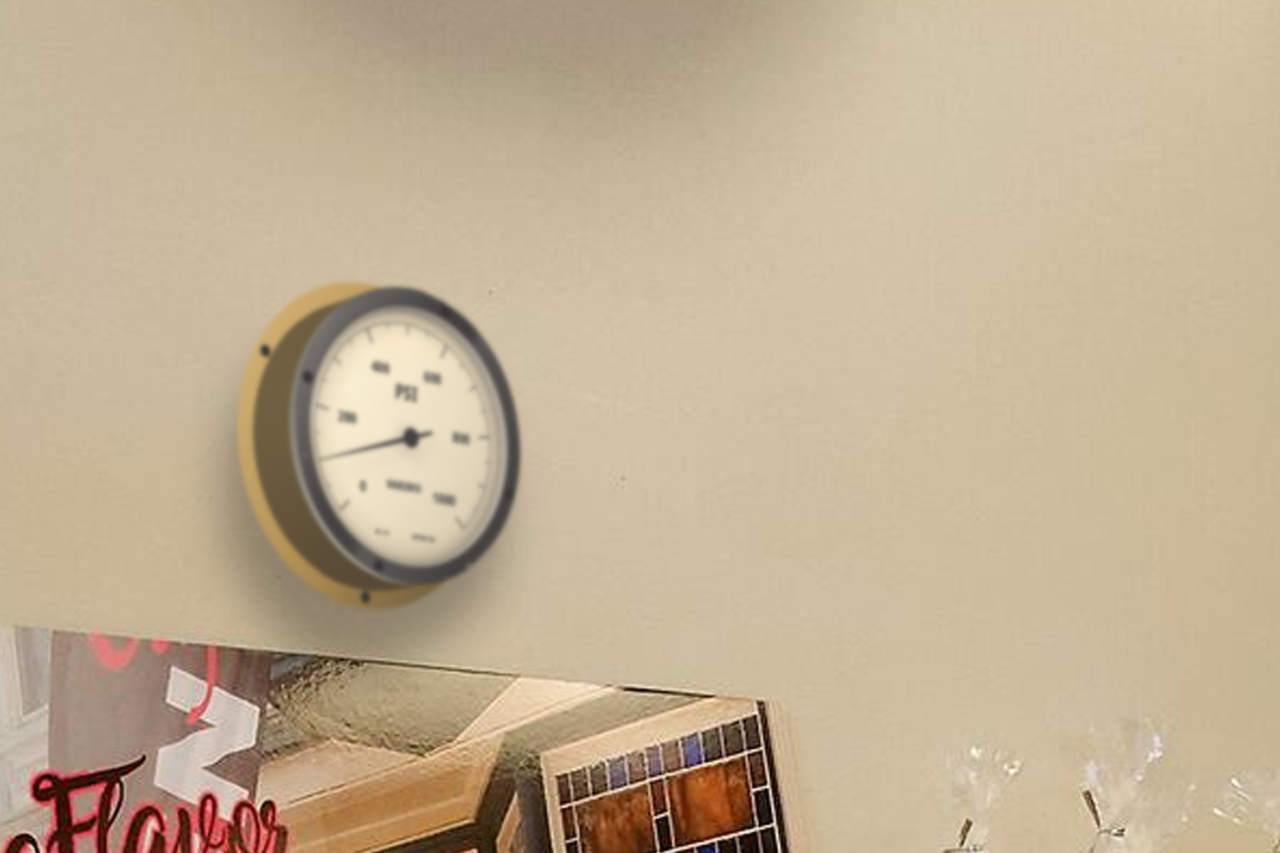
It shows 100 psi
